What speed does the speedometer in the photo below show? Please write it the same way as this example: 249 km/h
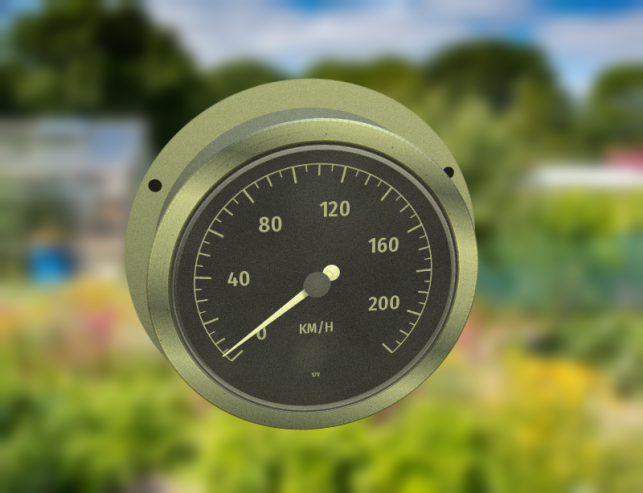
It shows 5 km/h
